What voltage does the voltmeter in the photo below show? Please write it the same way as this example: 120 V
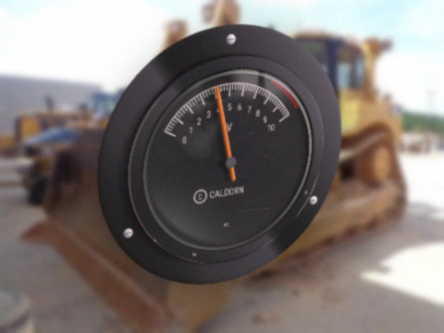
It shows 4 V
